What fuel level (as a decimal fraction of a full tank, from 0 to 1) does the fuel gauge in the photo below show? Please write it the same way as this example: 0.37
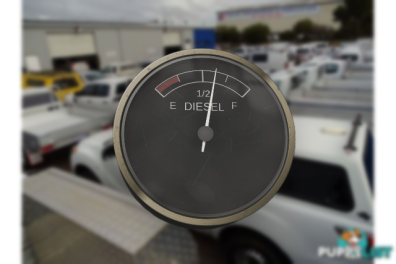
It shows 0.625
